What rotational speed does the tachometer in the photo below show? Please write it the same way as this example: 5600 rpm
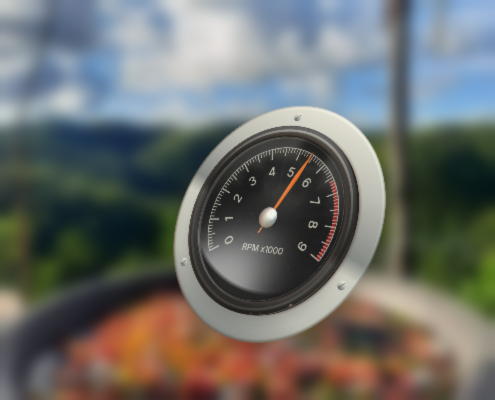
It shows 5500 rpm
